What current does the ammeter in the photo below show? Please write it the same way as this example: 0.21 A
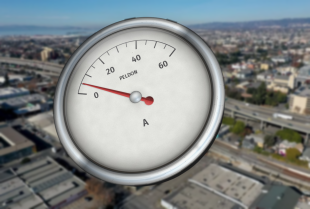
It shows 5 A
